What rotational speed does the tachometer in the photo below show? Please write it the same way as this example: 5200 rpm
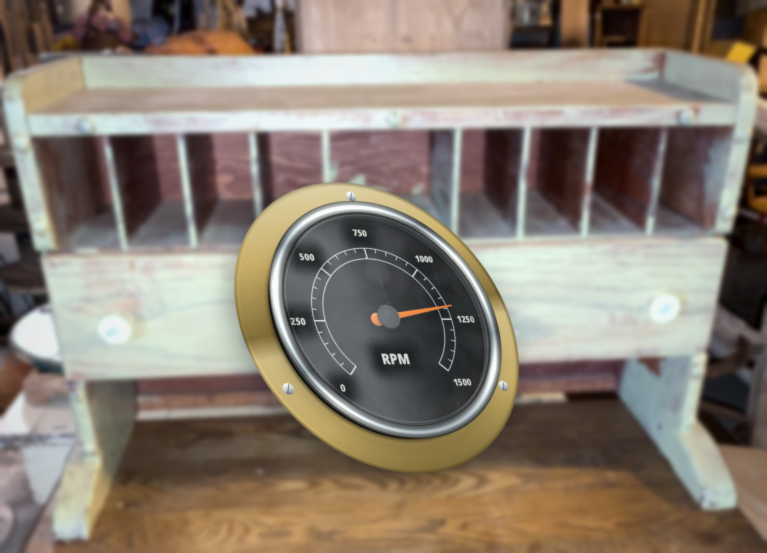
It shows 1200 rpm
